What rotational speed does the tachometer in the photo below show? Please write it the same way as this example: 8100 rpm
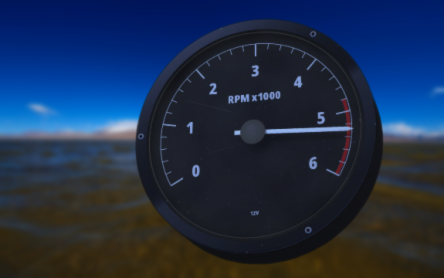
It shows 5300 rpm
